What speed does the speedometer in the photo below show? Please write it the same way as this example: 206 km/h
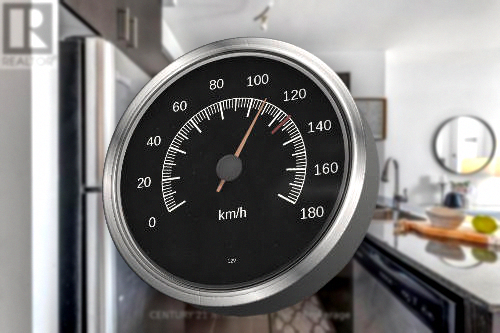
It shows 110 km/h
